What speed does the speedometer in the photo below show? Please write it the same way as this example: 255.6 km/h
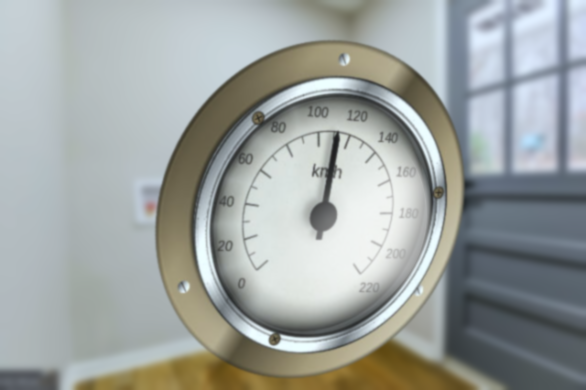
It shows 110 km/h
